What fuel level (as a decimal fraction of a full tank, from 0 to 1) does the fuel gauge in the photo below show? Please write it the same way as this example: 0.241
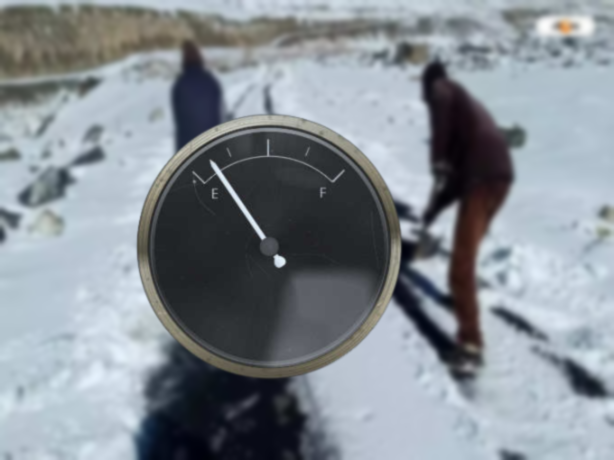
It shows 0.125
